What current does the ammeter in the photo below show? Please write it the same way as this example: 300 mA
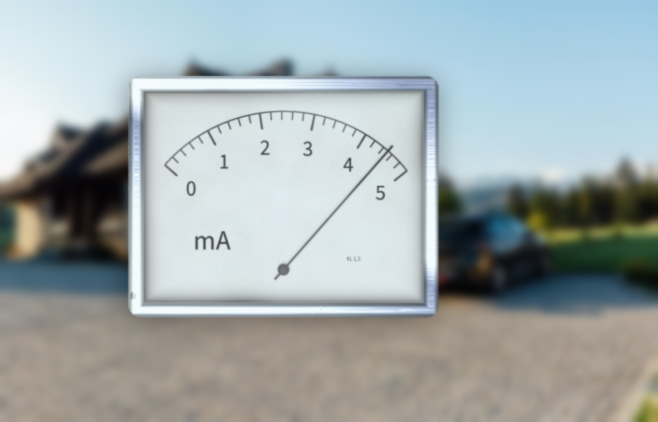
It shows 4.5 mA
